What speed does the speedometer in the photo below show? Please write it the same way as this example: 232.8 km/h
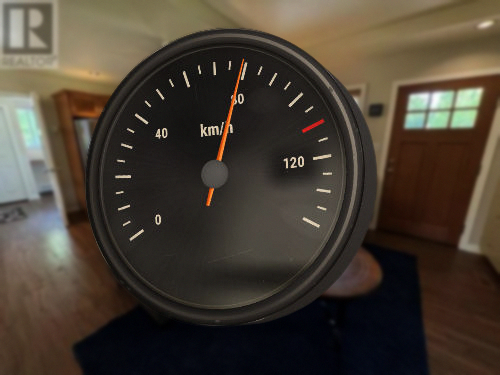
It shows 80 km/h
